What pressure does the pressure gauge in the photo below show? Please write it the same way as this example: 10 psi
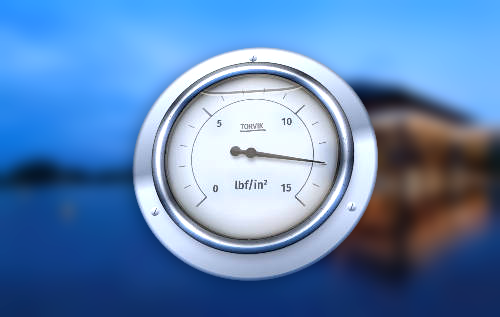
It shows 13 psi
